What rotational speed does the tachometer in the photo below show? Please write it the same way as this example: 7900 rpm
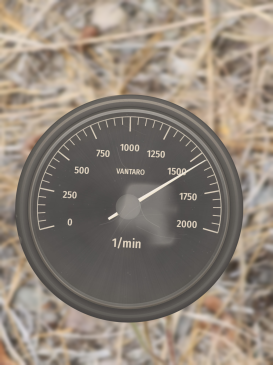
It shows 1550 rpm
